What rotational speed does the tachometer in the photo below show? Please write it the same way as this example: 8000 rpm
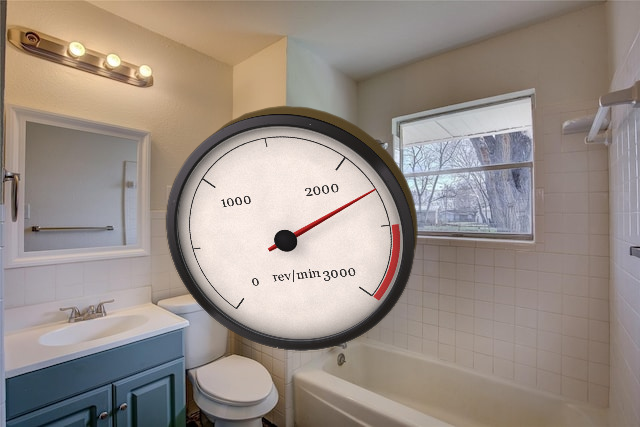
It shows 2250 rpm
